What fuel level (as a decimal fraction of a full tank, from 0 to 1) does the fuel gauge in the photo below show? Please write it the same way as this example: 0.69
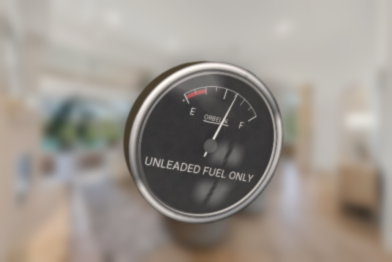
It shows 0.625
